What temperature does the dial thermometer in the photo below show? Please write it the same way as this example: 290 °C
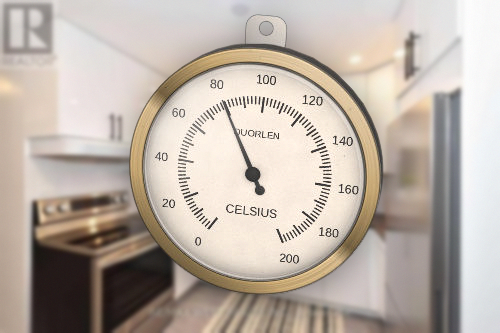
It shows 80 °C
